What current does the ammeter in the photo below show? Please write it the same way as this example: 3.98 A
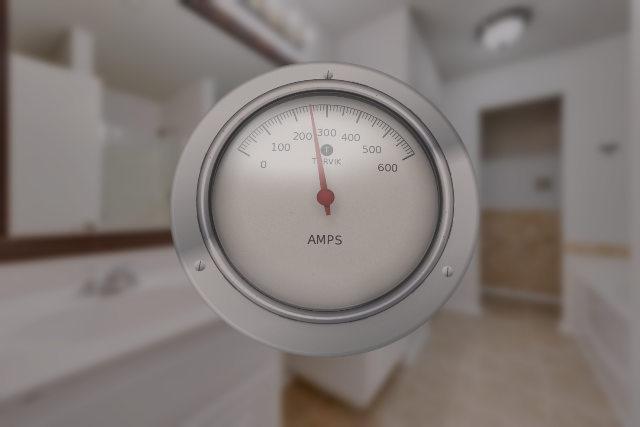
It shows 250 A
